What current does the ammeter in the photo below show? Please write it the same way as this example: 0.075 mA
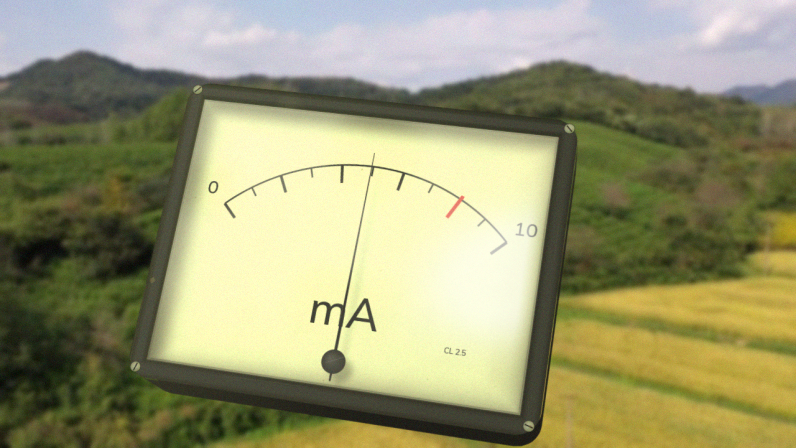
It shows 5 mA
